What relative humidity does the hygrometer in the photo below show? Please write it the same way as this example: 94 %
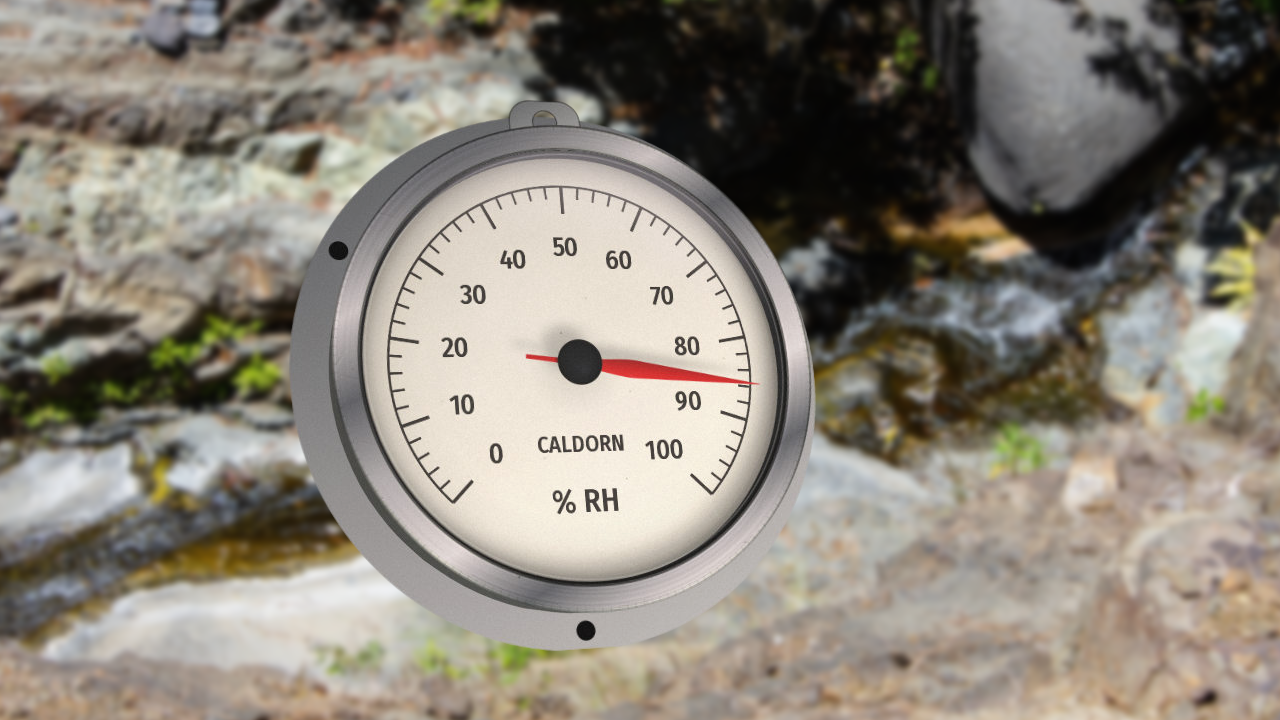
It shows 86 %
